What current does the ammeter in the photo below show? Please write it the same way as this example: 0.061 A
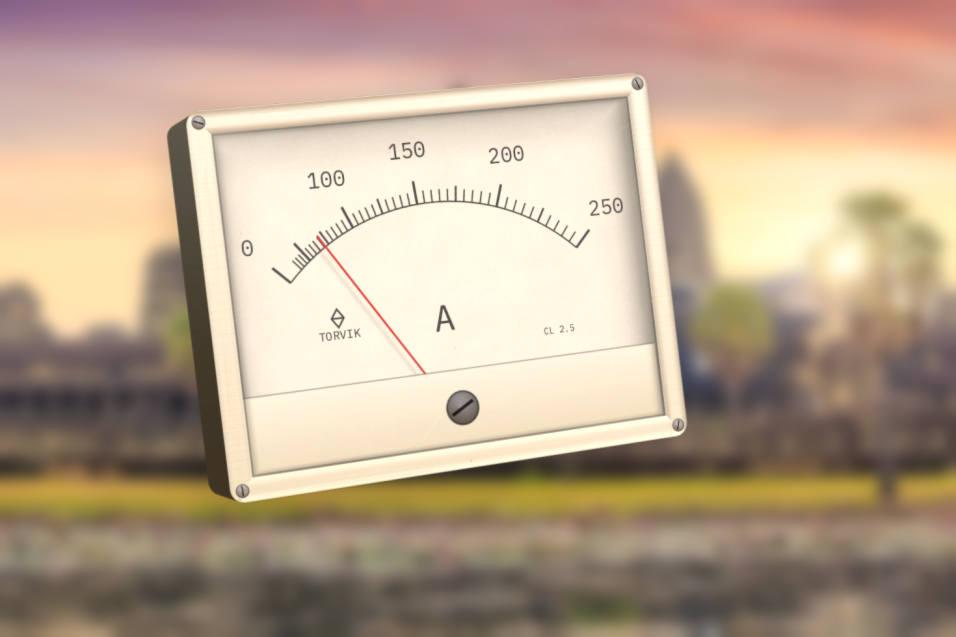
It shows 70 A
